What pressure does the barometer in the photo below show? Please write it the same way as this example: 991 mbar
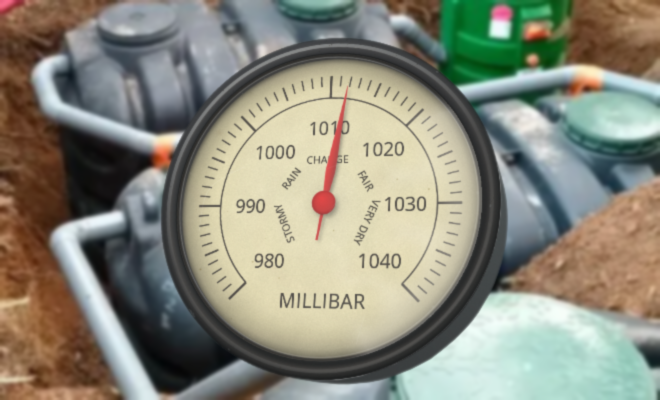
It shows 1012 mbar
